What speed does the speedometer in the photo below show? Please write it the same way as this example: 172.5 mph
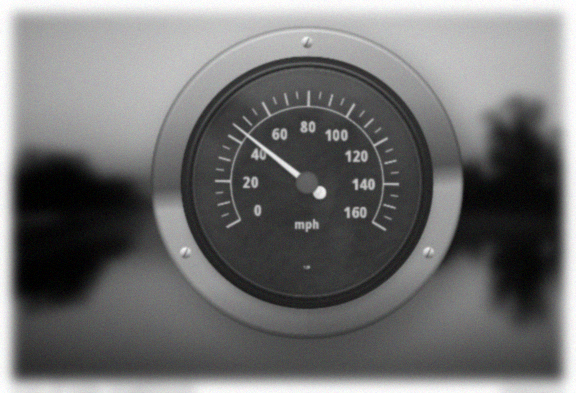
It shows 45 mph
